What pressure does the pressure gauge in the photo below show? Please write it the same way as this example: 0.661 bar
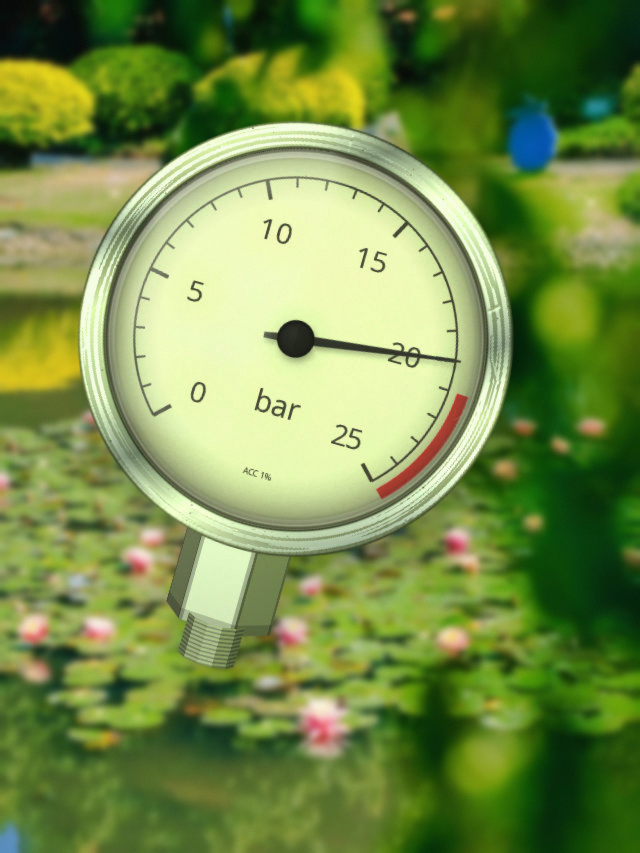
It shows 20 bar
